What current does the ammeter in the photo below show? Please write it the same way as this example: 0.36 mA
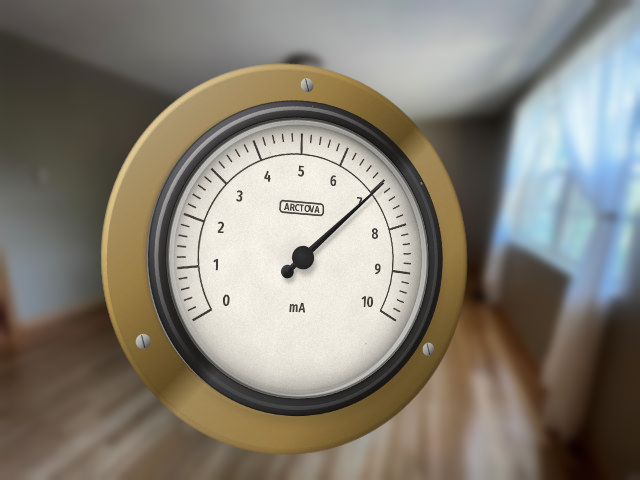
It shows 7 mA
